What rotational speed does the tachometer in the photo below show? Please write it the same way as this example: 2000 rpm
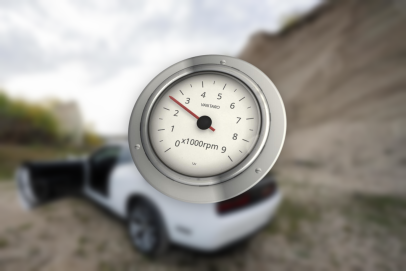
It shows 2500 rpm
